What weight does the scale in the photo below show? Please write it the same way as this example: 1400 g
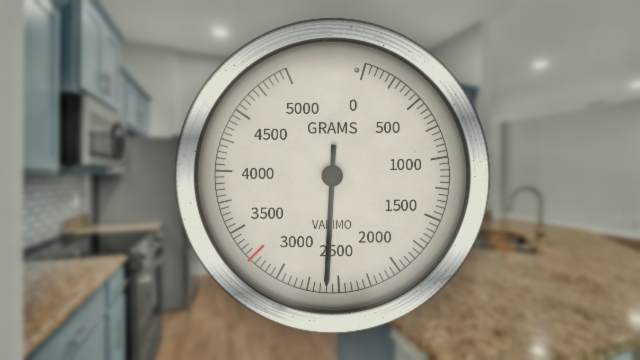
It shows 2600 g
